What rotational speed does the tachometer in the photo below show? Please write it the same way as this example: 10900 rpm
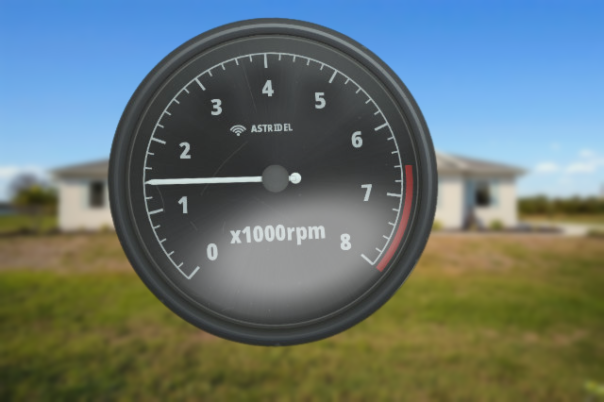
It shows 1400 rpm
